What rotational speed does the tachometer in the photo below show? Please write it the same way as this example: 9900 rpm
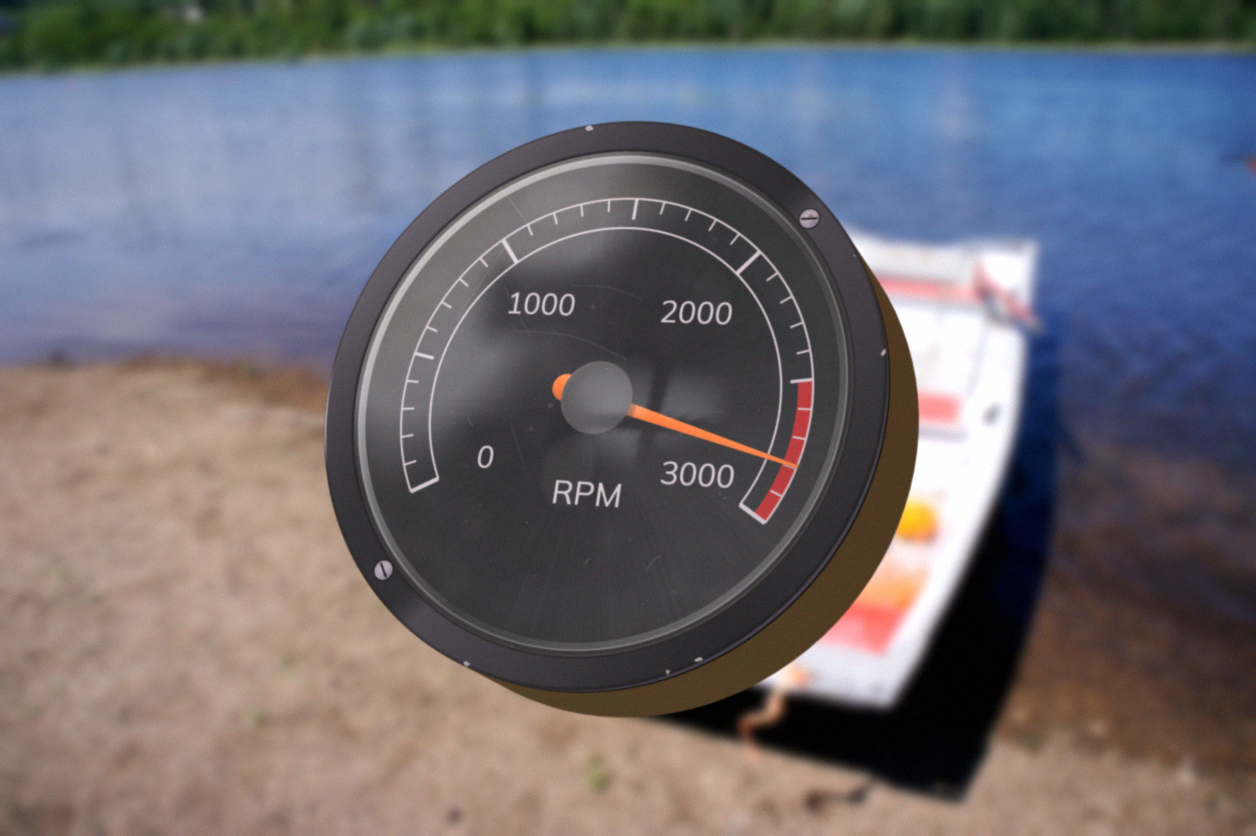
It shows 2800 rpm
